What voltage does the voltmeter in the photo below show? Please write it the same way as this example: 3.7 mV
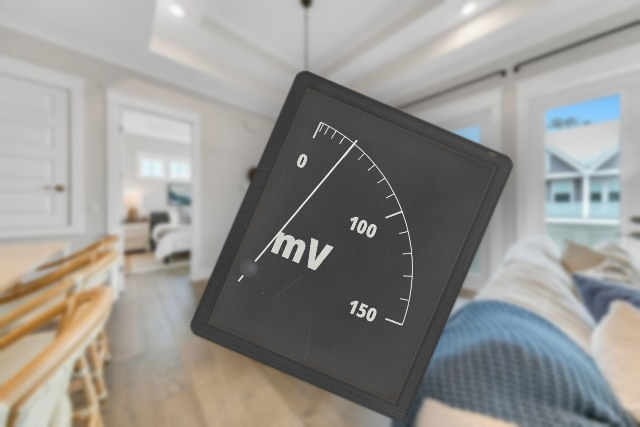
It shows 50 mV
